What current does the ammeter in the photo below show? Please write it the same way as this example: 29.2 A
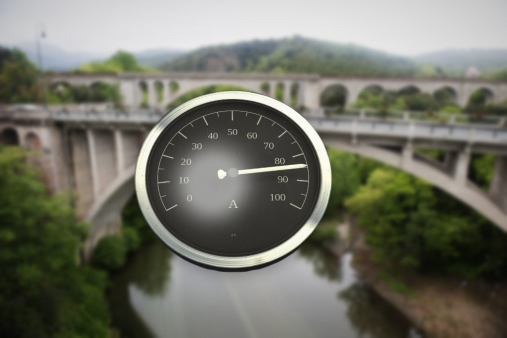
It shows 85 A
